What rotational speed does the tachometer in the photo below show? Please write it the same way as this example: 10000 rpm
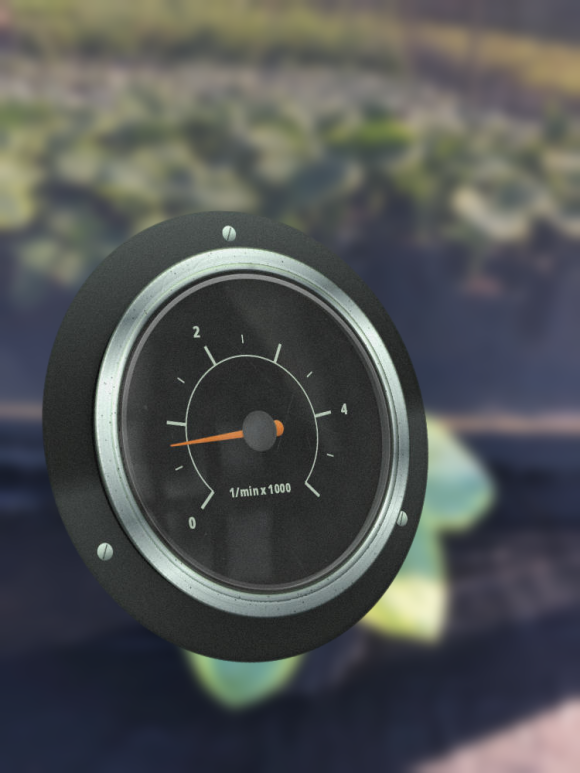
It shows 750 rpm
